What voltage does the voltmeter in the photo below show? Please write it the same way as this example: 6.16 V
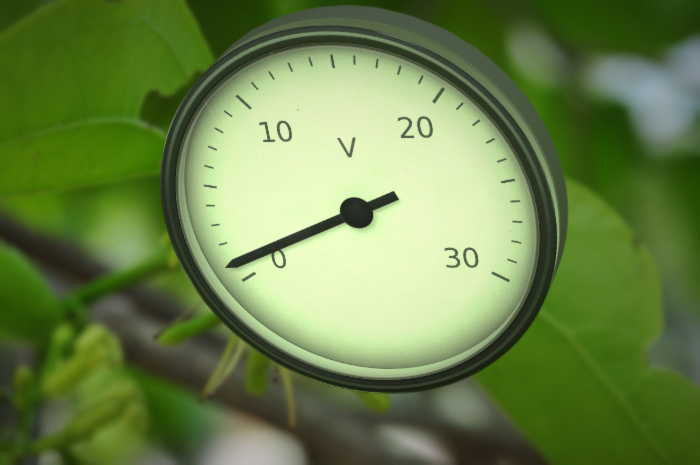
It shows 1 V
